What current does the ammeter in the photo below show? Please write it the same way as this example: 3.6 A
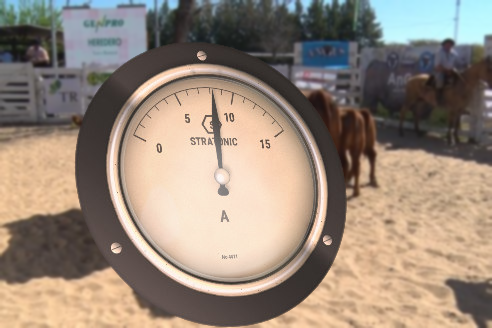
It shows 8 A
